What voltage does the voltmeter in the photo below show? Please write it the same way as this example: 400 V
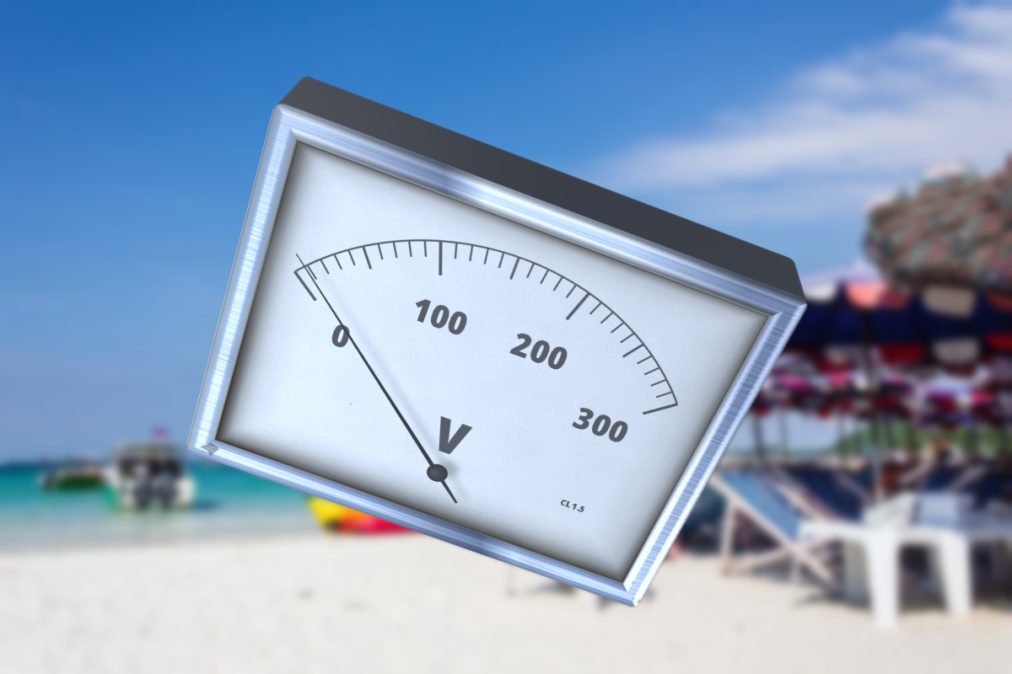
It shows 10 V
